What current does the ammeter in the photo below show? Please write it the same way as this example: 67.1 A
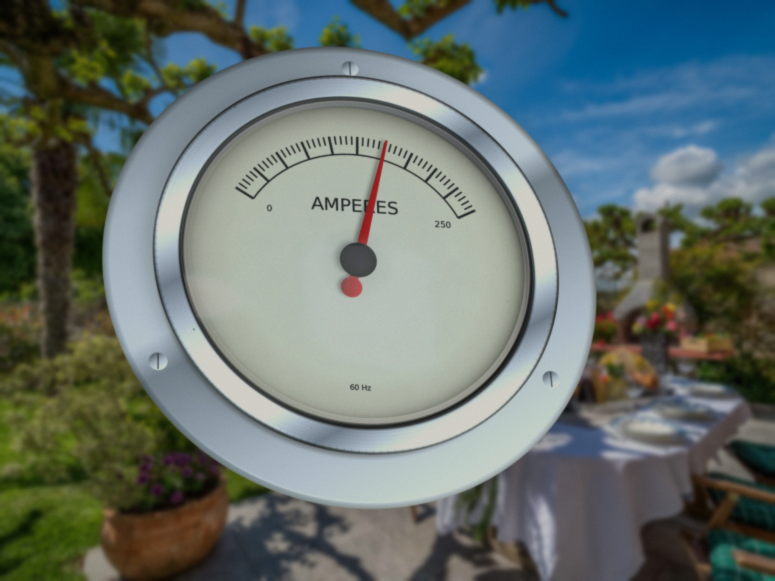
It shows 150 A
